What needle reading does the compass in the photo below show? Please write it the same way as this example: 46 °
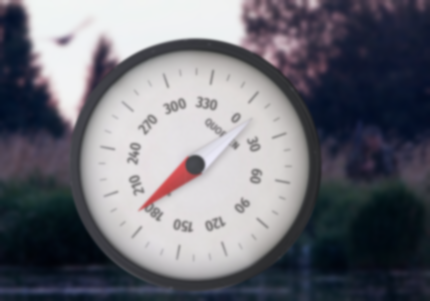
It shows 190 °
